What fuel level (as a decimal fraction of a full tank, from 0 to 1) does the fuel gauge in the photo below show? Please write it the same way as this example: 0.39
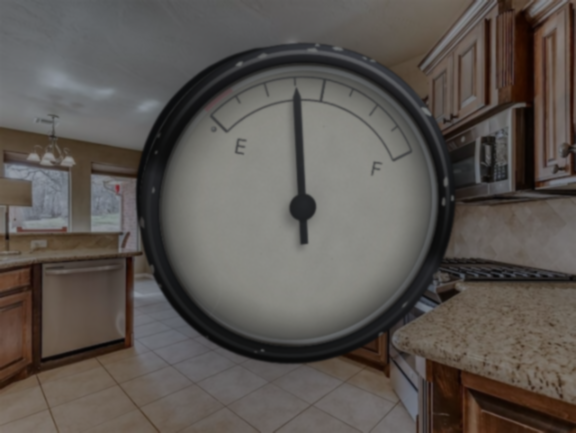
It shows 0.375
